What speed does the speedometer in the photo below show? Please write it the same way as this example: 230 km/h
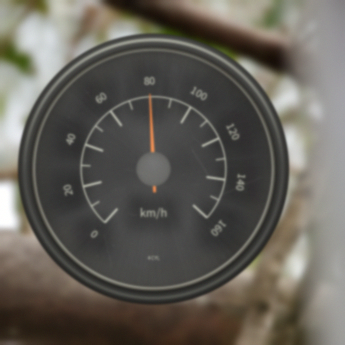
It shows 80 km/h
